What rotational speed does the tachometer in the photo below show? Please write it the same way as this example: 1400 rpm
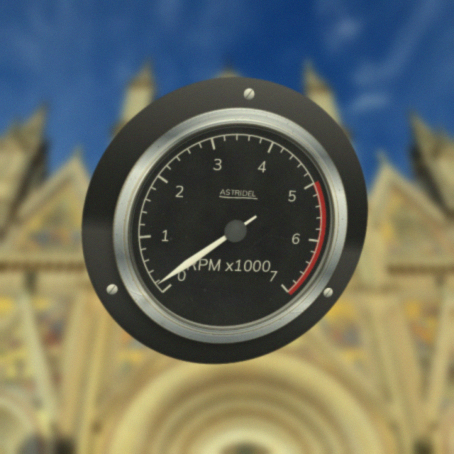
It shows 200 rpm
